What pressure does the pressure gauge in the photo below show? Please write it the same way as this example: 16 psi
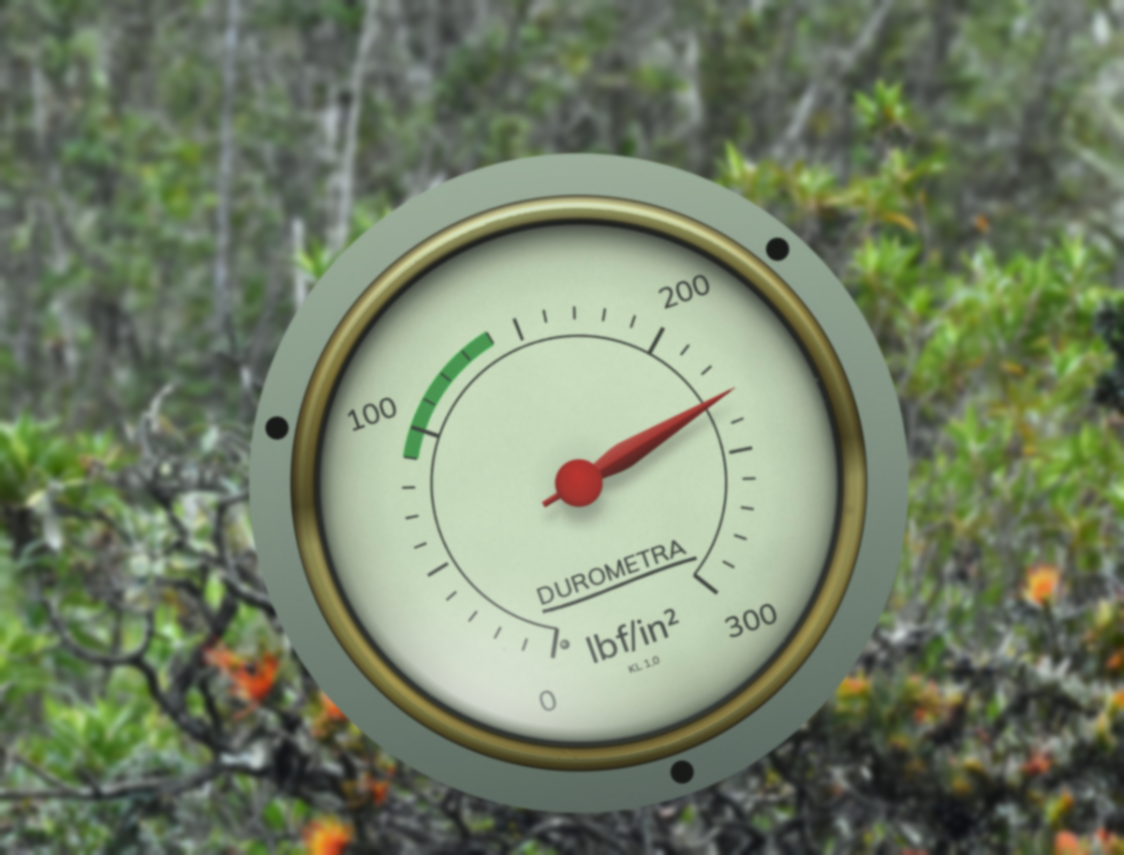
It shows 230 psi
